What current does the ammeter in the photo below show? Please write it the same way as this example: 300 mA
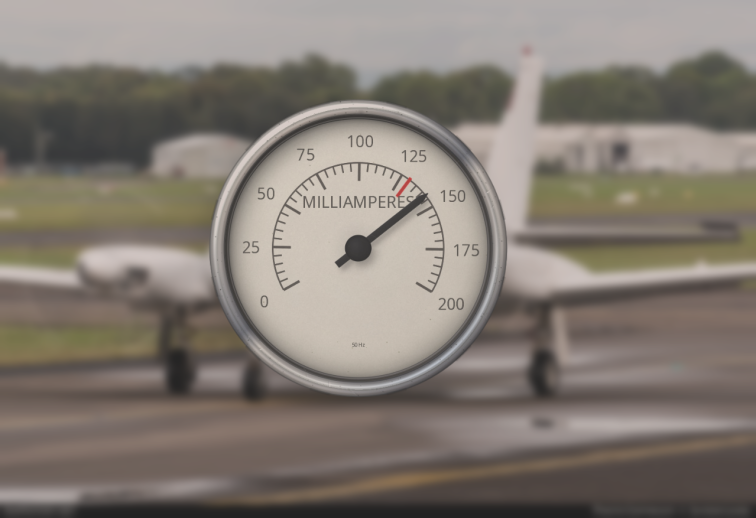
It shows 142.5 mA
